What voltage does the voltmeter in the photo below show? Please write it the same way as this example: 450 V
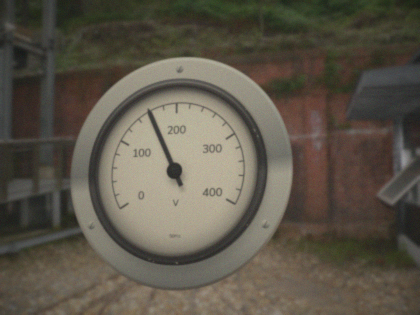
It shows 160 V
